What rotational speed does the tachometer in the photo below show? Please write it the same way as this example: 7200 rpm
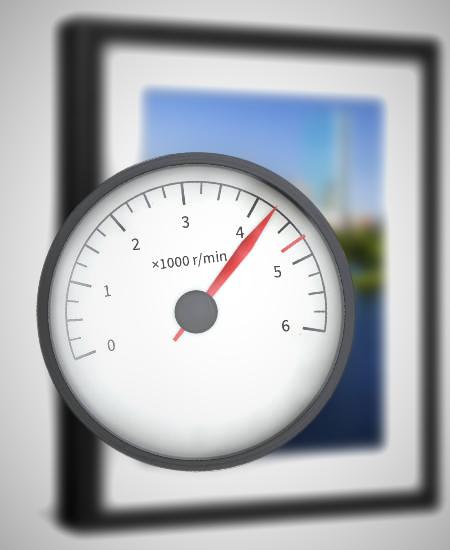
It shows 4250 rpm
